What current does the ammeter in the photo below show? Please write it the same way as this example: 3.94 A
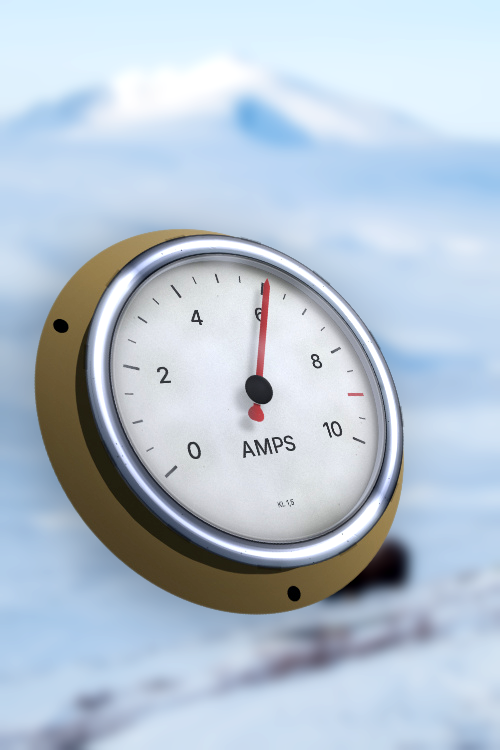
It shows 6 A
